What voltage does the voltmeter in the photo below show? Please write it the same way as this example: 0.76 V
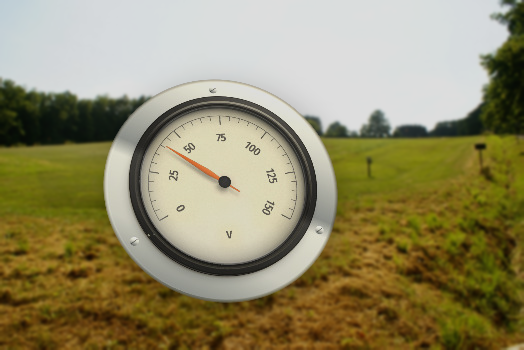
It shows 40 V
